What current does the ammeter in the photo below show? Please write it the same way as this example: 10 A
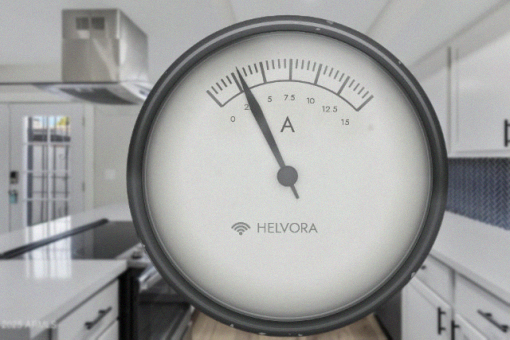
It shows 3 A
